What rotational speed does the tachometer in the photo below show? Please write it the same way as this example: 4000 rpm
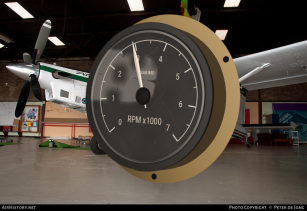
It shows 3000 rpm
